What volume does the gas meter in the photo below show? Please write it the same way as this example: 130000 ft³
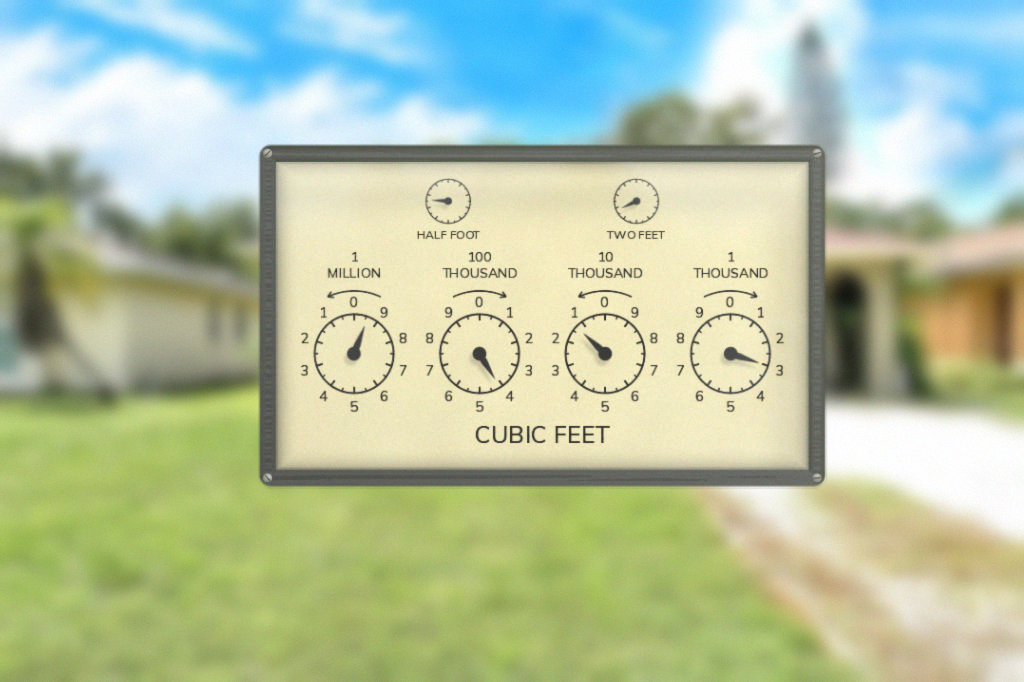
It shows 941300 ft³
